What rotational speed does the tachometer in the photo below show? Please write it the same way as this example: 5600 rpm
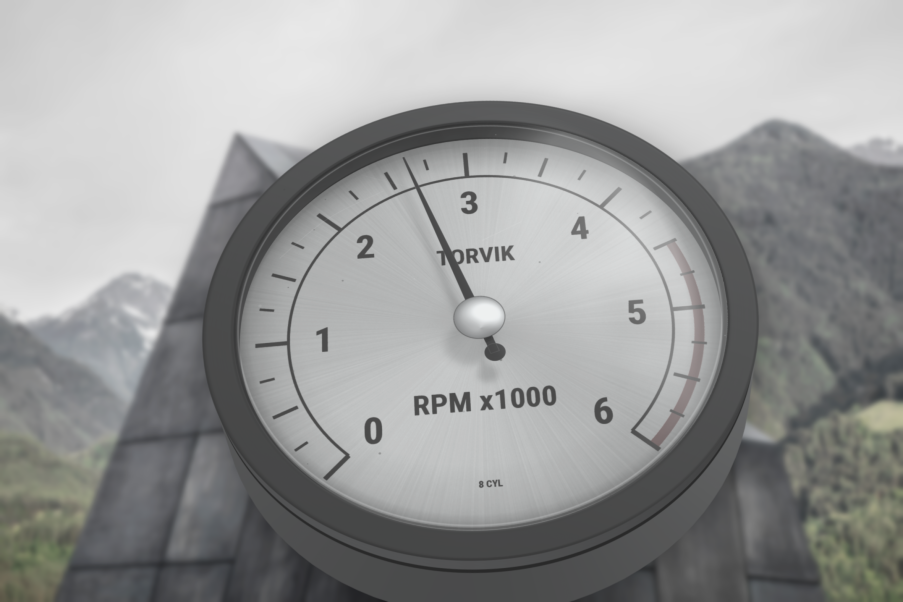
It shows 2625 rpm
